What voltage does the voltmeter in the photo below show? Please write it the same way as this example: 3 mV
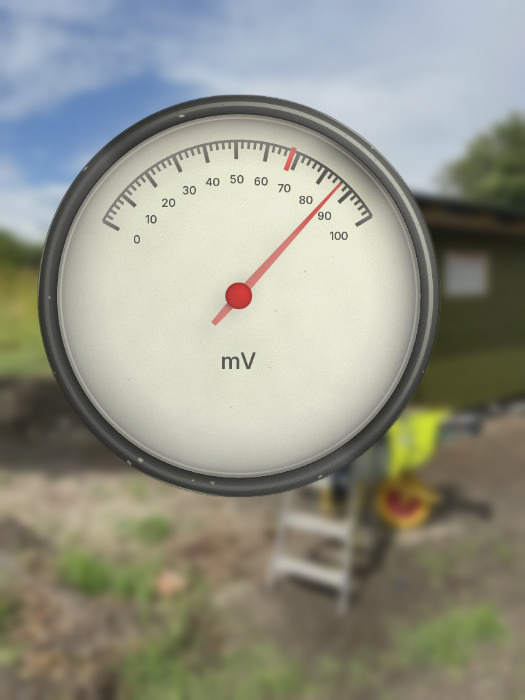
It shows 86 mV
